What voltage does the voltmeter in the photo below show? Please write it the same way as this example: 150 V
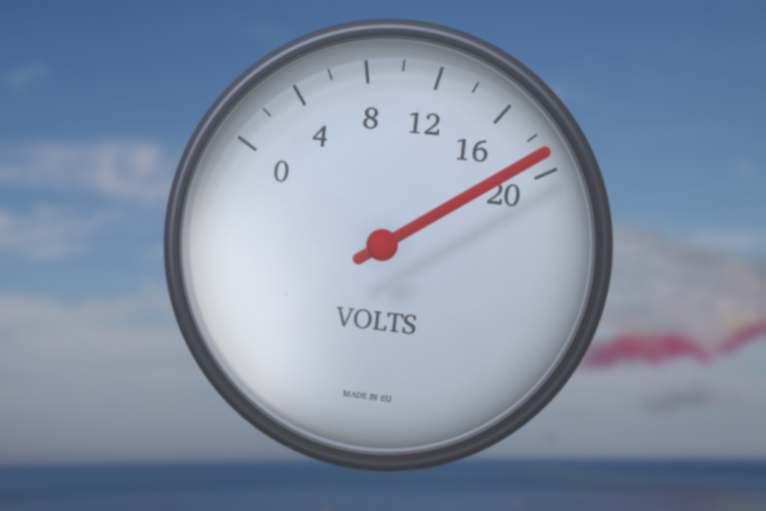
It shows 19 V
